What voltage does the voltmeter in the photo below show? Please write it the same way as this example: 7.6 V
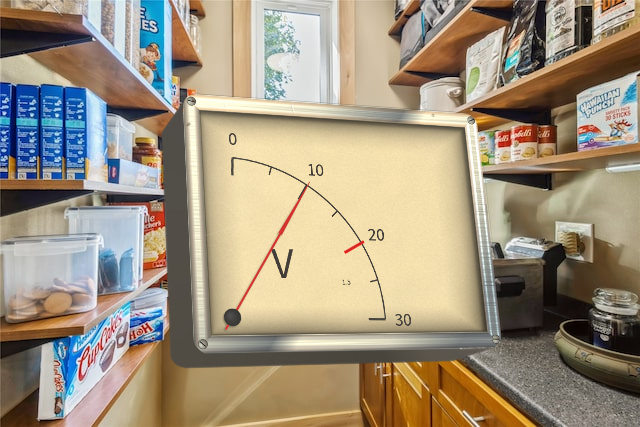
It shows 10 V
